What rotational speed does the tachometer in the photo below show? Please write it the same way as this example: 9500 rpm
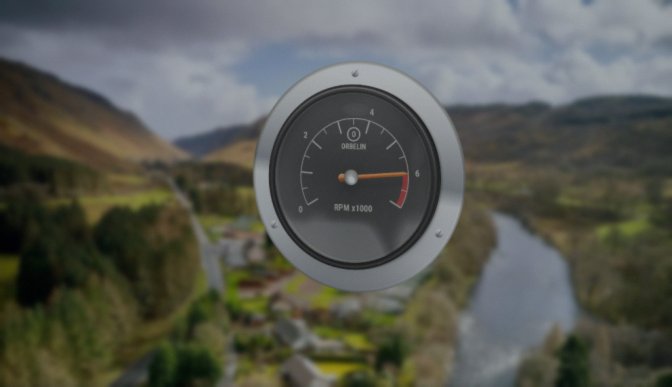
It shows 6000 rpm
